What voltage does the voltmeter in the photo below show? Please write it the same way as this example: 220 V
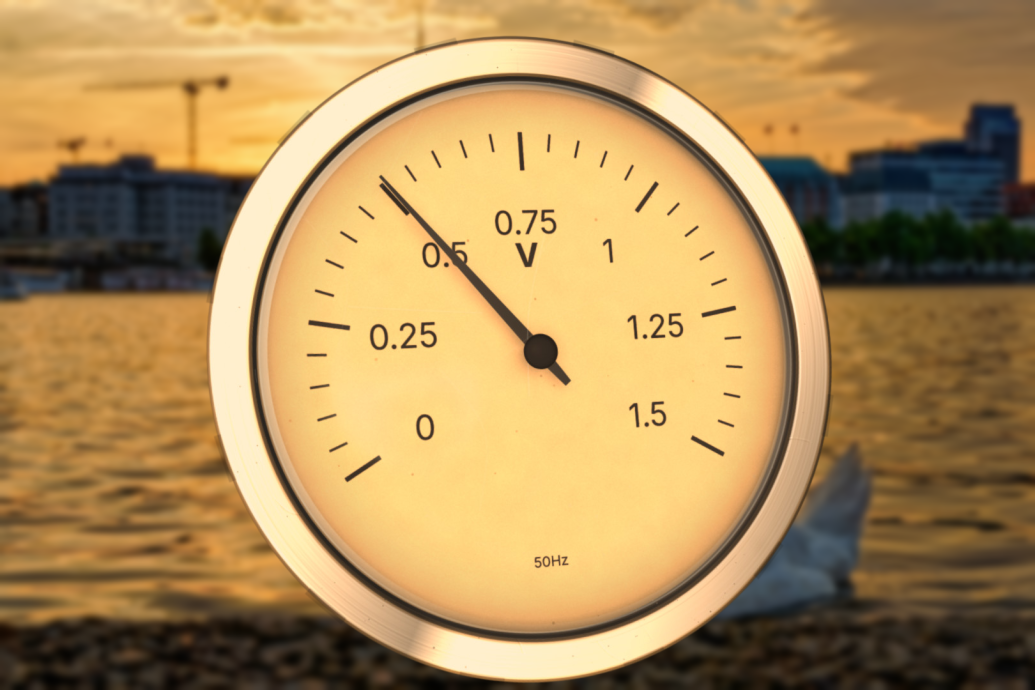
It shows 0.5 V
